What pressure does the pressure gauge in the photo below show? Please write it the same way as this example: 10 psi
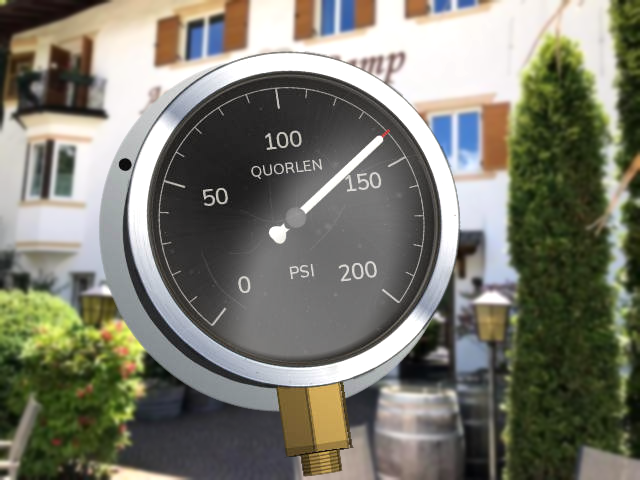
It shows 140 psi
